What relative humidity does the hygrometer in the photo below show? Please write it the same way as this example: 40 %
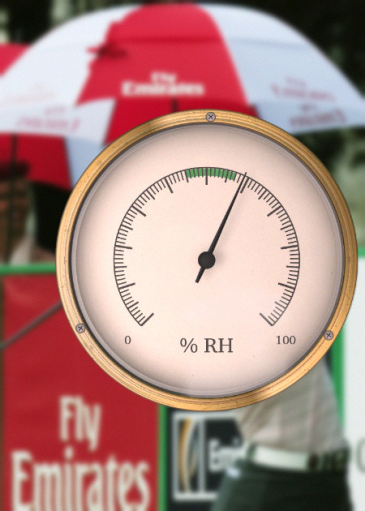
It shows 59 %
